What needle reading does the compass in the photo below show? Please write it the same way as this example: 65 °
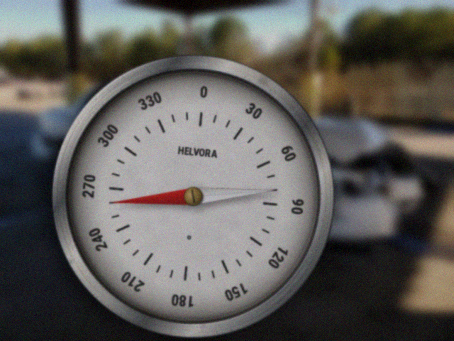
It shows 260 °
